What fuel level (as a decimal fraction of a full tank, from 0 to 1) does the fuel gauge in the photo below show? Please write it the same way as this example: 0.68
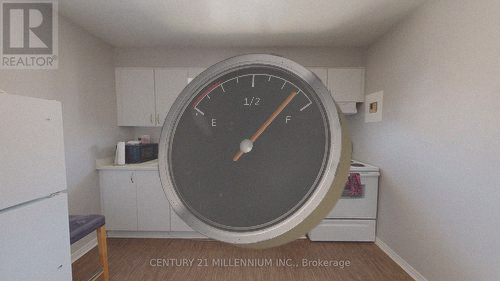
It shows 0.875
